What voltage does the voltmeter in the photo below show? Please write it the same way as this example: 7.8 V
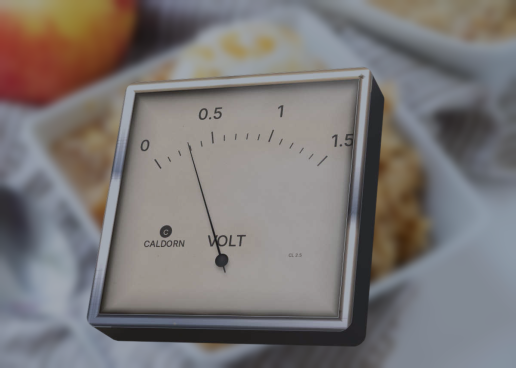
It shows 0.3 V
